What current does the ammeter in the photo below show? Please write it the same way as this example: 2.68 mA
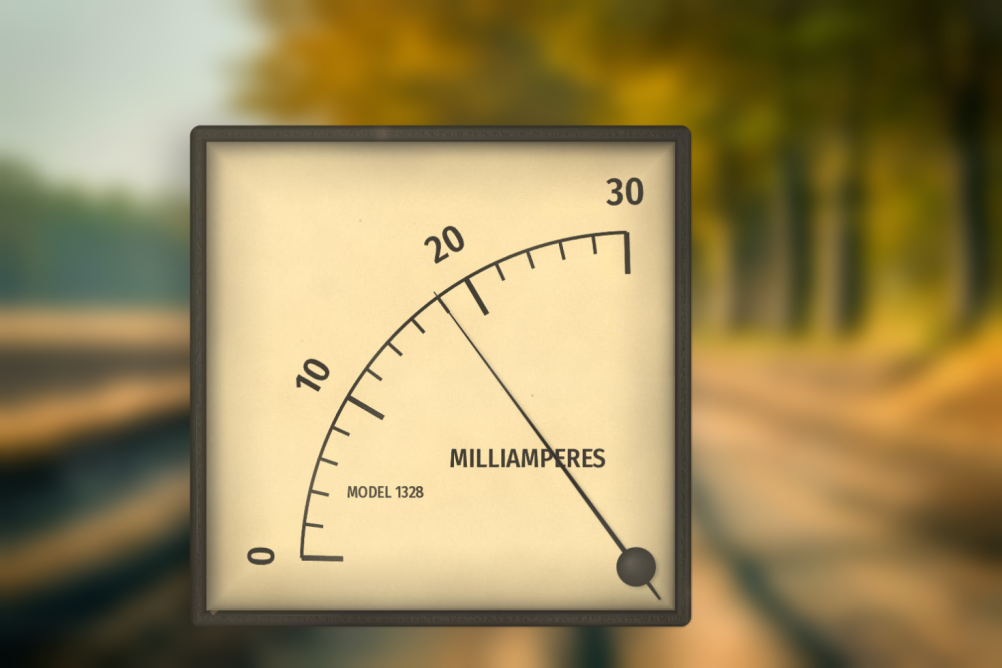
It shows 18 mA
